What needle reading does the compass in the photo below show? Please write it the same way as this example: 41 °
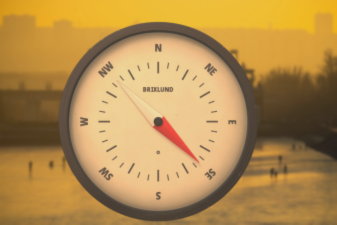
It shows 135 °
